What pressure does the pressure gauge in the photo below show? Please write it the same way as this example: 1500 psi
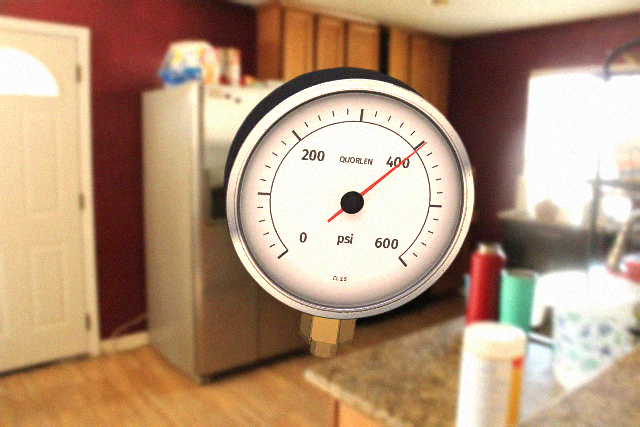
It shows 400 psi
